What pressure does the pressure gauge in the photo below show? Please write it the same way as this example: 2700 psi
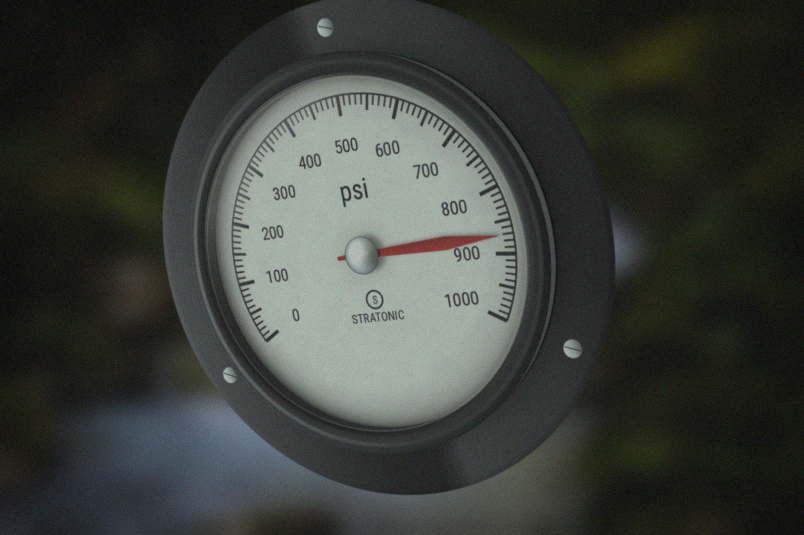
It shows 870 psi
